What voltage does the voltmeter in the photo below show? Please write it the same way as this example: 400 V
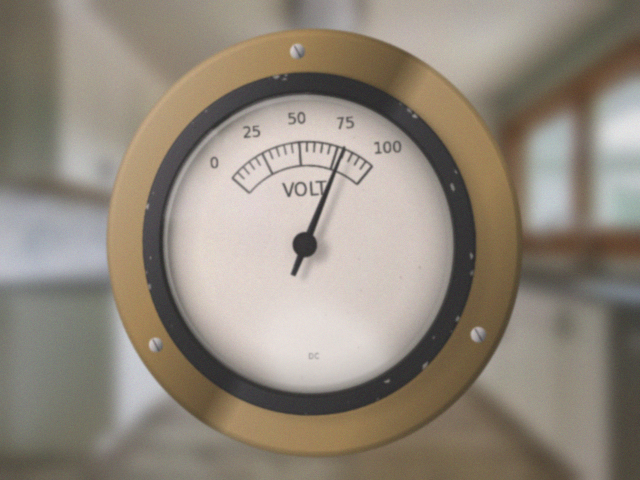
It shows 80 V
